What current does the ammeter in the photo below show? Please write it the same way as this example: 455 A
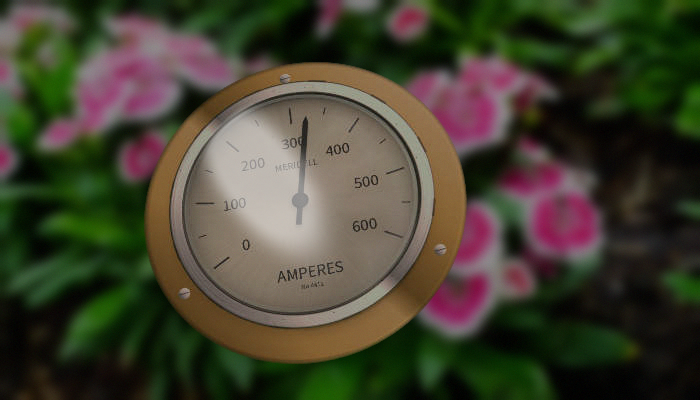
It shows 325 A
